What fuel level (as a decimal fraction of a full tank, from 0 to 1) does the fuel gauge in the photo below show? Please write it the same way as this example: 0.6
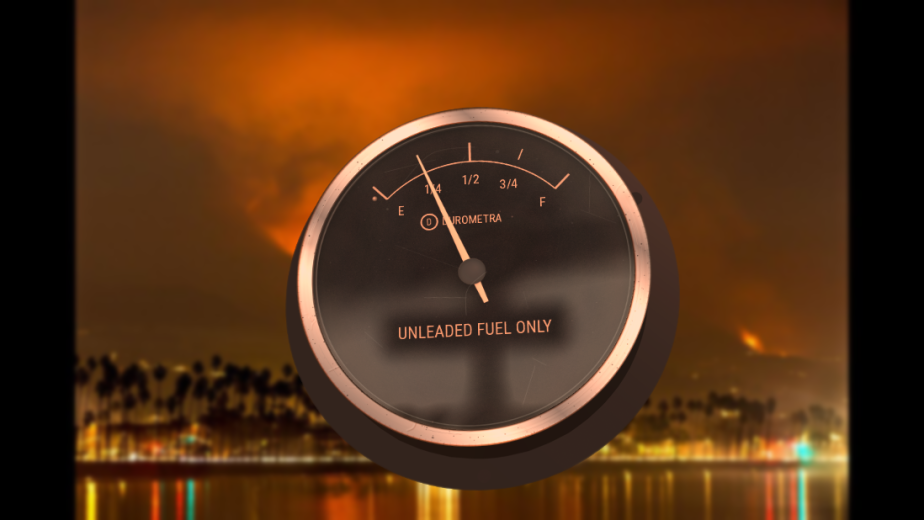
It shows 0.25
